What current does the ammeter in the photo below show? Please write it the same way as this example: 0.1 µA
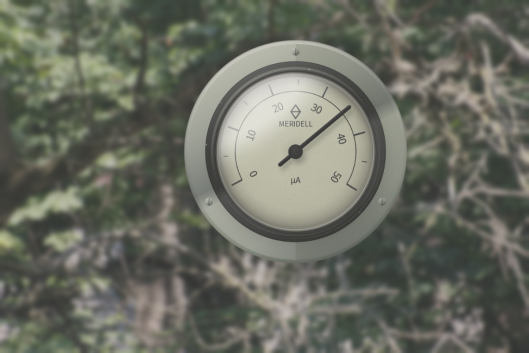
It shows 35 µA
